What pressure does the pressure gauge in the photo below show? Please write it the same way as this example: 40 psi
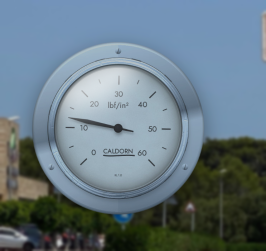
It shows 12.5 psi
